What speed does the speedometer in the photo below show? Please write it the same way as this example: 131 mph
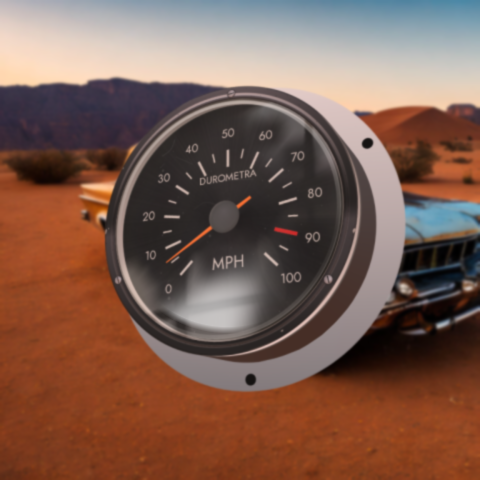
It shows 5 mph
